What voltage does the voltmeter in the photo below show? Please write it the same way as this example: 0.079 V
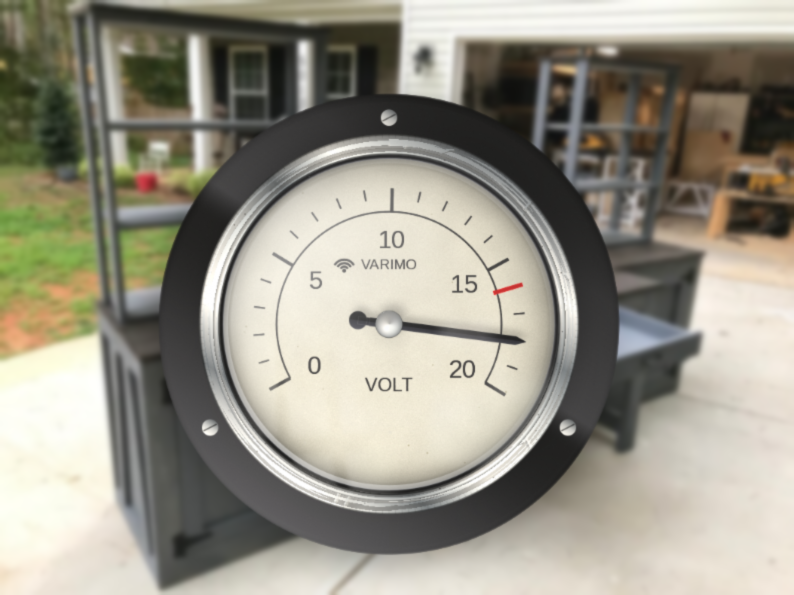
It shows 18 V
